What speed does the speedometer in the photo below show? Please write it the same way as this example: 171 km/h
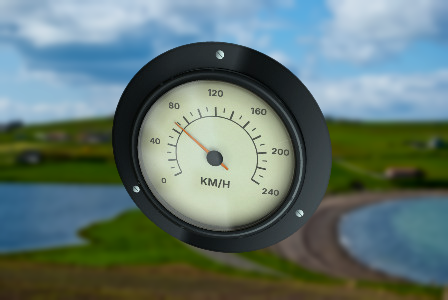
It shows 70 km/h
